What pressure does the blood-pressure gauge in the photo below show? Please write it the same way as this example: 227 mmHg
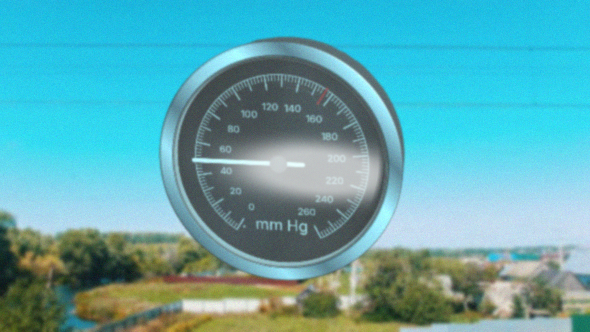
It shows 50 mmHg
